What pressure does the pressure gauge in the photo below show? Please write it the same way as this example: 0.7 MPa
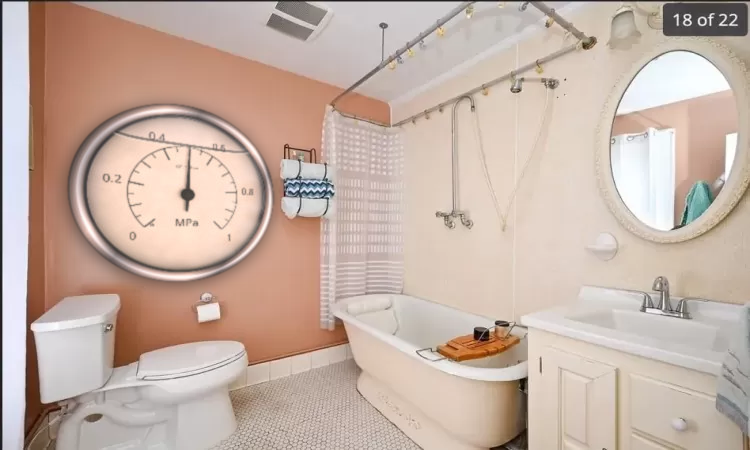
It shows 0.5 MPa
